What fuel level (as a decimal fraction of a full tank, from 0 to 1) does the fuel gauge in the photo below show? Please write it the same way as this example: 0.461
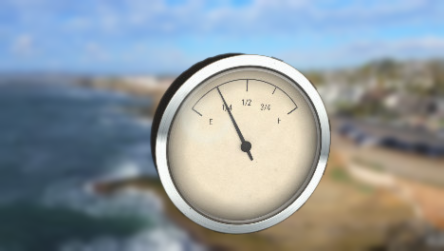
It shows 0.25
